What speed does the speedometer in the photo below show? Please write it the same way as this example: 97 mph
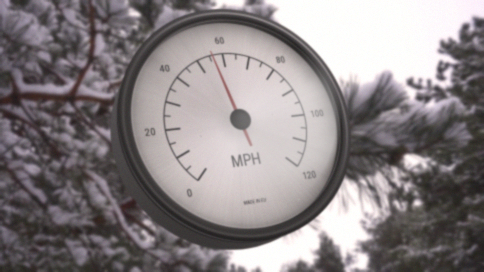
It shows 55 mph
